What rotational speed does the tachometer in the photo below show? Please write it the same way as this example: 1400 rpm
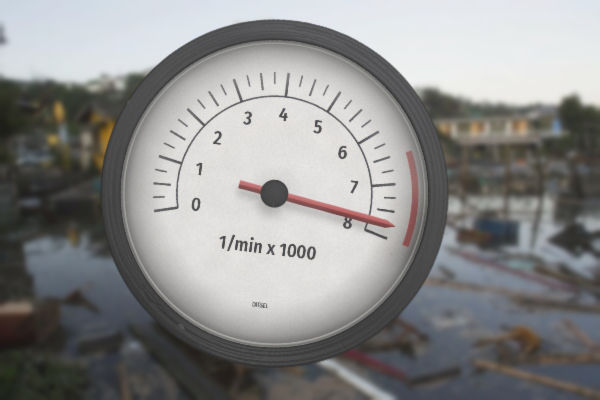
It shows 7750 rpm
